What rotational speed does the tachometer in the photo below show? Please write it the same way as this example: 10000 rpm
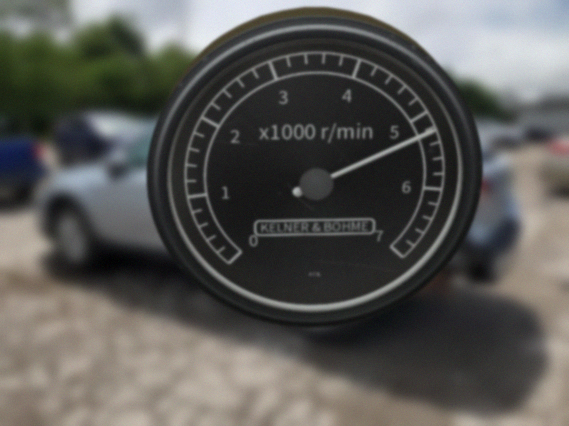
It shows 5200 rpm
